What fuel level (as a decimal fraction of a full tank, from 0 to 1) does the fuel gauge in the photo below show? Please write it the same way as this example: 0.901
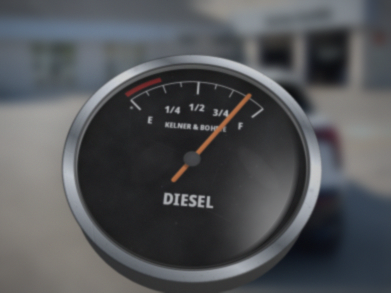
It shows 0.875
